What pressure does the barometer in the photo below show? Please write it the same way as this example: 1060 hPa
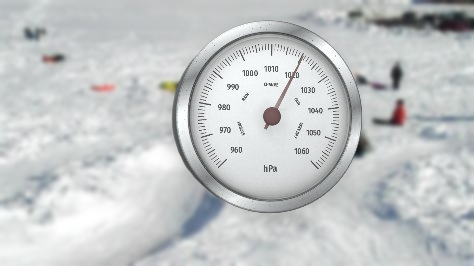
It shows 1020 hPa
